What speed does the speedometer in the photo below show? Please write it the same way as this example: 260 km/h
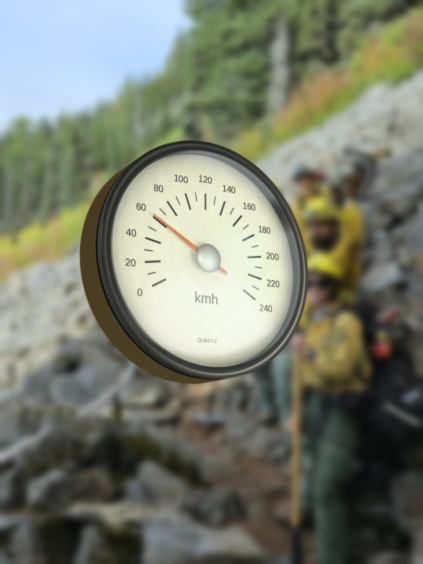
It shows 60 km/h
